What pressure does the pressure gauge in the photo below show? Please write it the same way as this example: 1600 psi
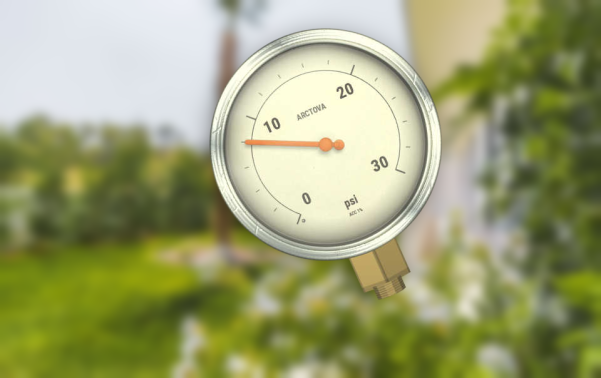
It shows 8 psi
